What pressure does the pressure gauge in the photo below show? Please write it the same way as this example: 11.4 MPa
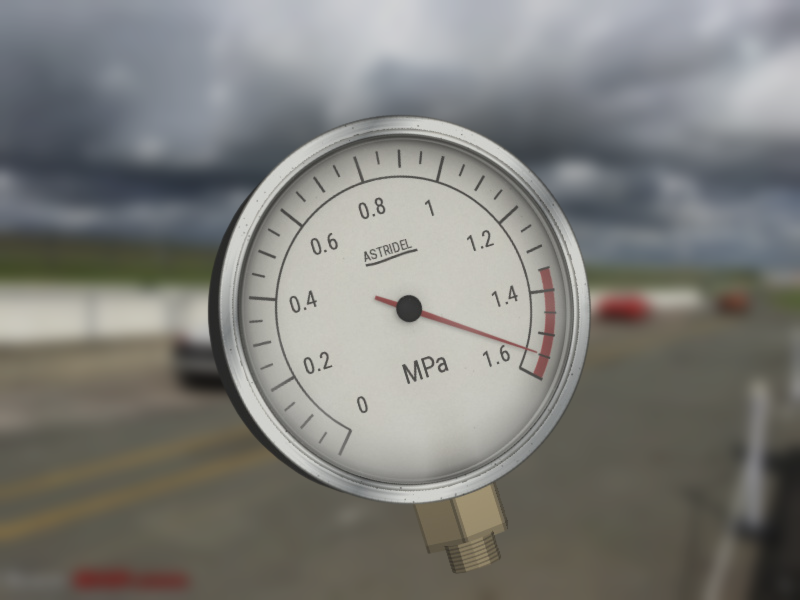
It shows 1.55 MPa
